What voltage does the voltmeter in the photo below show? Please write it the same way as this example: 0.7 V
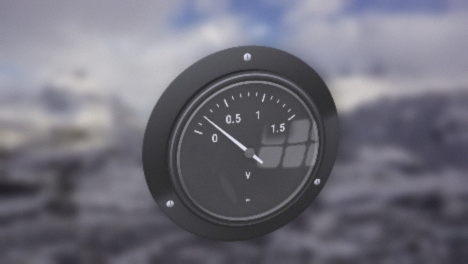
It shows 0.2 V
